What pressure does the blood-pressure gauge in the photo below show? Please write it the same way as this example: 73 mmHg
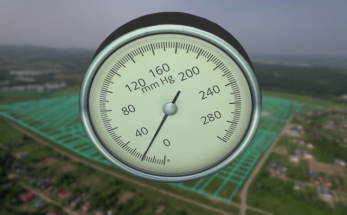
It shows 20 mmHg
